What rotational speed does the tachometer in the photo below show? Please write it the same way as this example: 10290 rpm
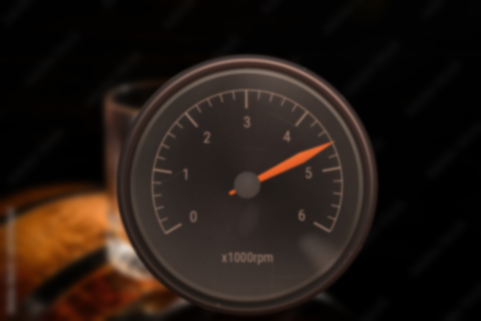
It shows 4600 rpm
